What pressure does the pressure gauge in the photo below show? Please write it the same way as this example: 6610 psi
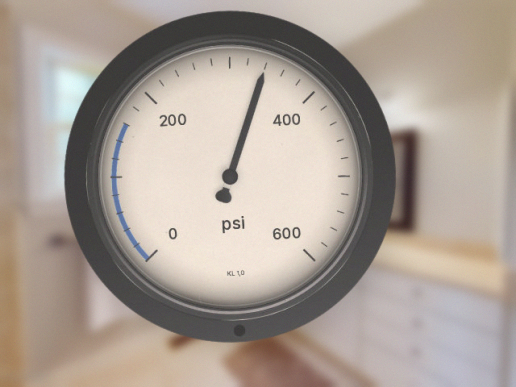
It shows 340 psi
